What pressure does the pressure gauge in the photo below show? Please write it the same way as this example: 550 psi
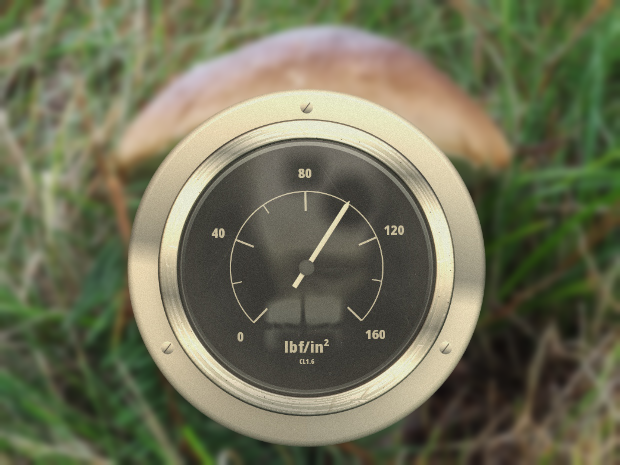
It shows 100 psi
